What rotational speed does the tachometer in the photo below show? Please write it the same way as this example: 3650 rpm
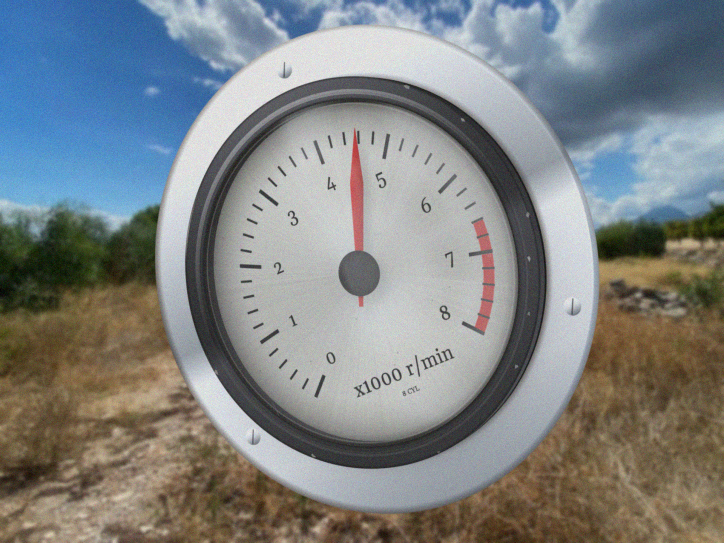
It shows 4600 rpm
